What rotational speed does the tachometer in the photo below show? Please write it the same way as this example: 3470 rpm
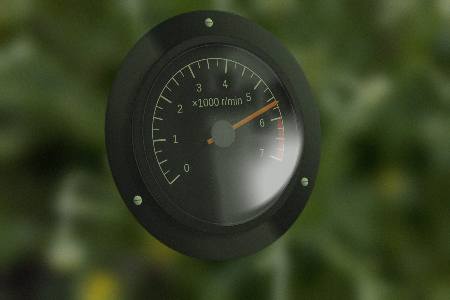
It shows 5625 rpm
